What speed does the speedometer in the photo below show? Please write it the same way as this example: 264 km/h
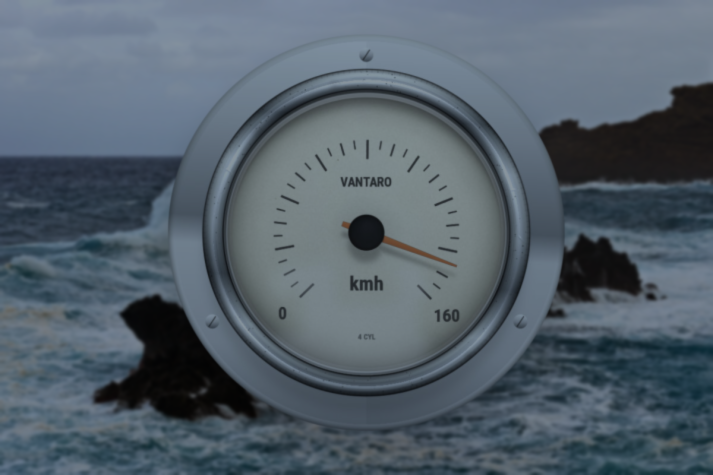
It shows 145 km/h
